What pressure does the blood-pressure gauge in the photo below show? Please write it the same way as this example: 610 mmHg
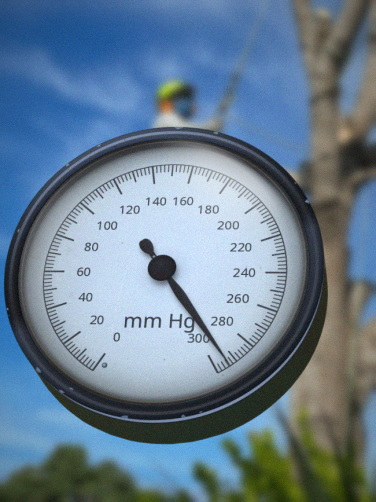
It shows 294 mmHg
